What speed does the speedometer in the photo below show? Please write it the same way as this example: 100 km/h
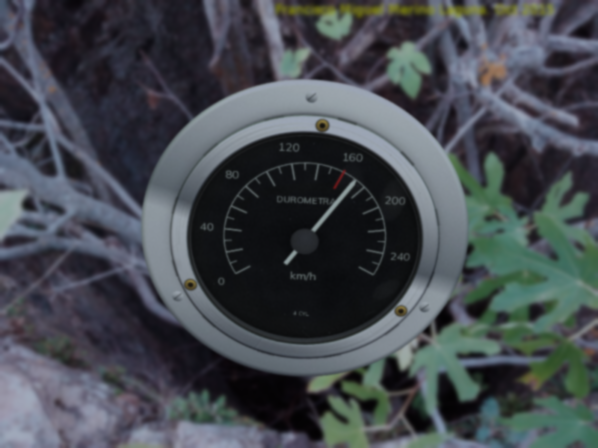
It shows 170 km/h
